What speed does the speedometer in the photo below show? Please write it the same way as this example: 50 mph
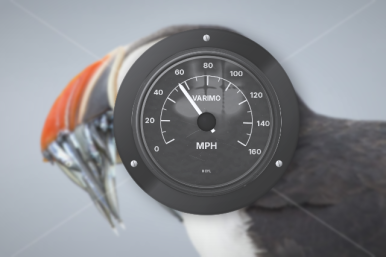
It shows 55 mph
